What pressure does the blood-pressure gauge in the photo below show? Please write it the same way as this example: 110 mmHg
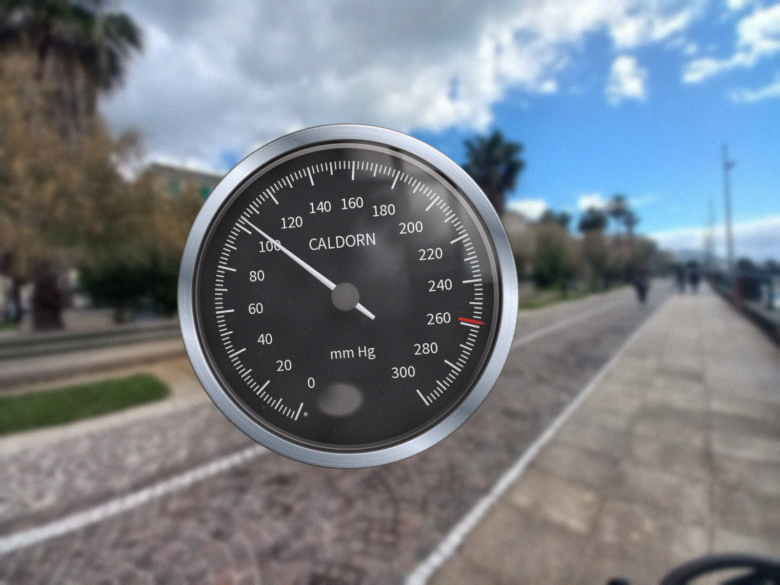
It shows 104 mmHg
